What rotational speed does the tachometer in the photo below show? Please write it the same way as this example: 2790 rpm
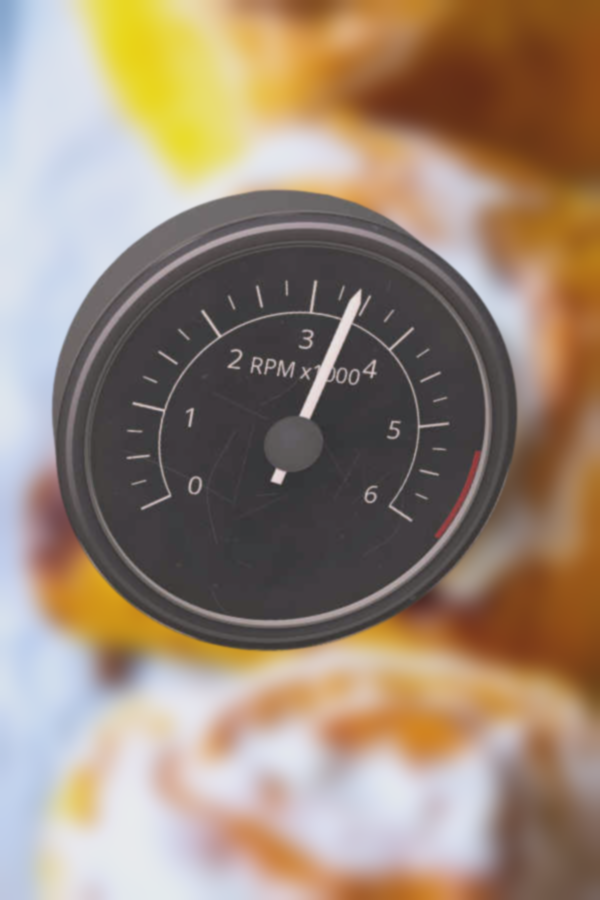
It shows 3375 rpm
